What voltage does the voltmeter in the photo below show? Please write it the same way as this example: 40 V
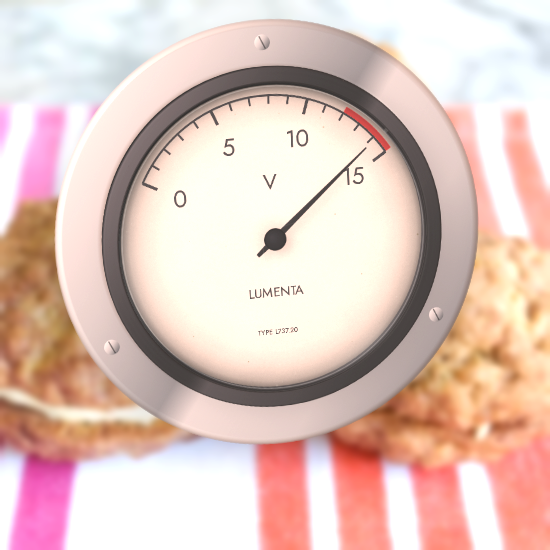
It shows 14 V
